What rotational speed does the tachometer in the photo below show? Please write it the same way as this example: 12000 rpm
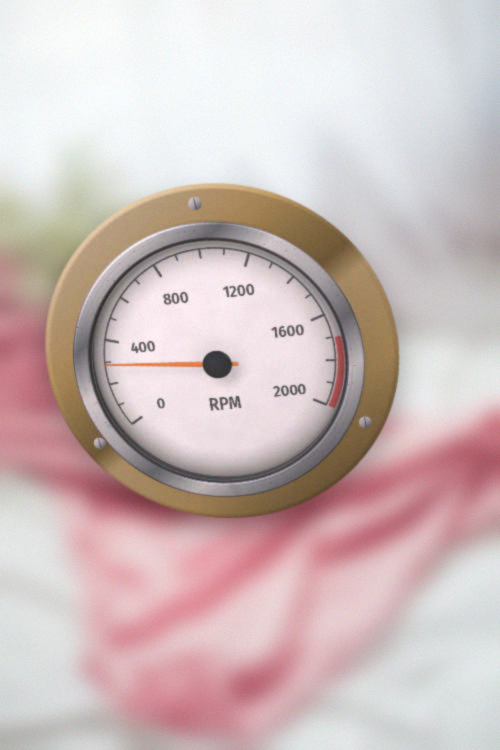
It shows 300 rpm
